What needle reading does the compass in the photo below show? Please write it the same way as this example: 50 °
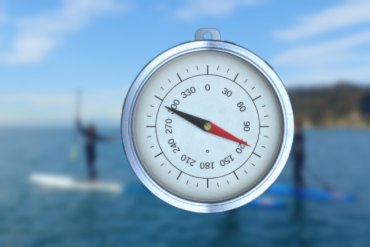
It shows 115 °
